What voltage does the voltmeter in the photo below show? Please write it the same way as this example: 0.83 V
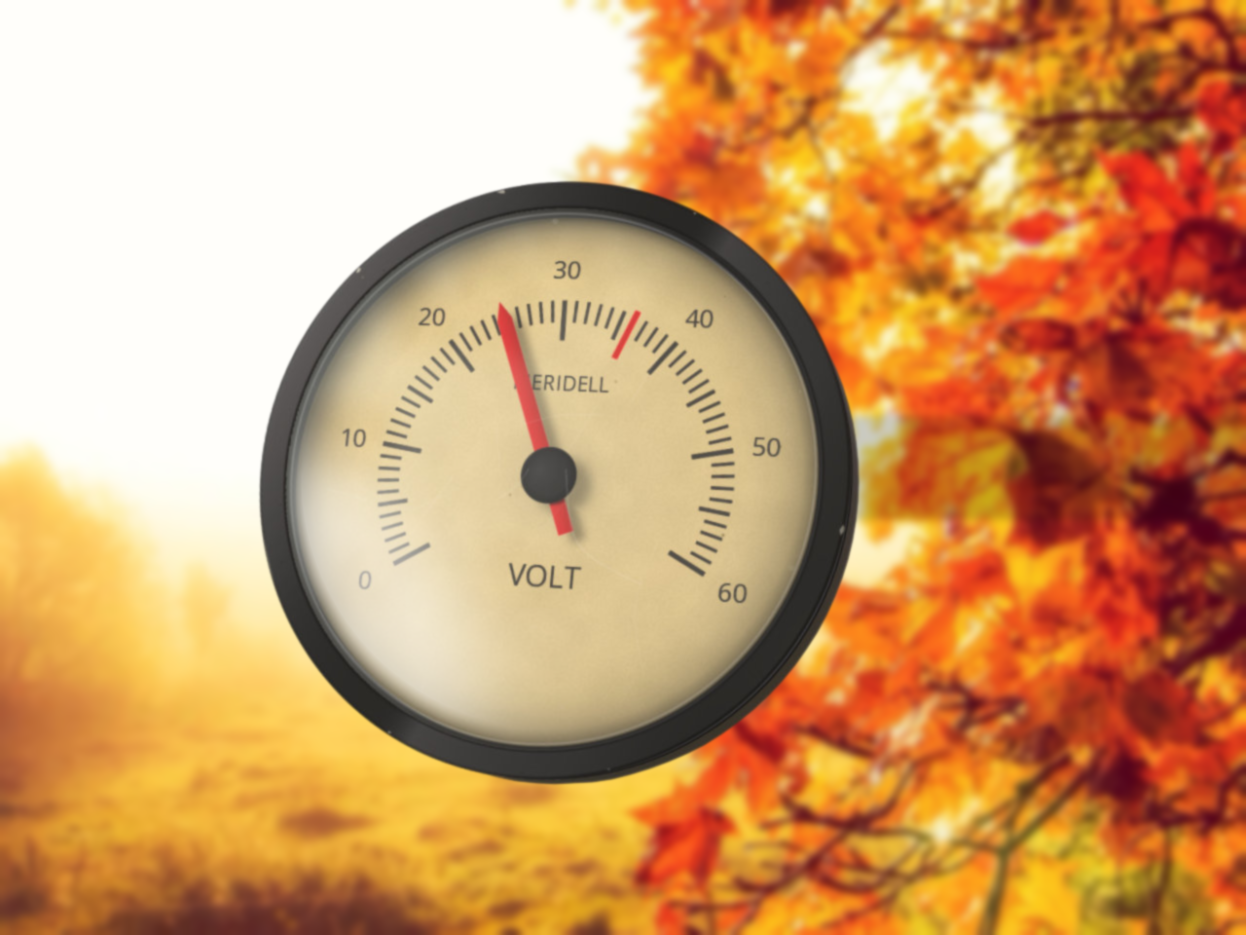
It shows 25 V
